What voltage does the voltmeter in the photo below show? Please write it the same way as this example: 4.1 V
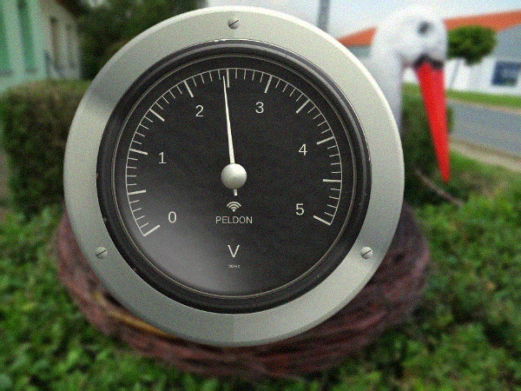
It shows 2.45 V
